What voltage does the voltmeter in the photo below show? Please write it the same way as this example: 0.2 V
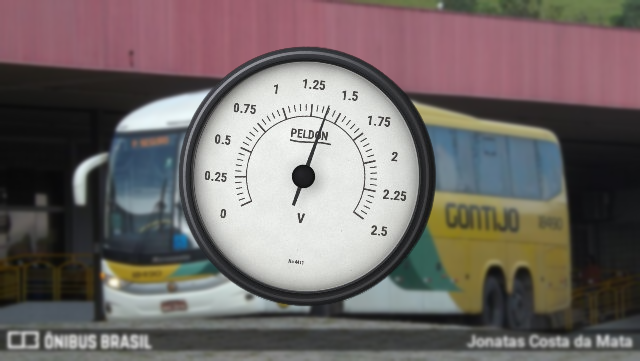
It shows 1.4 V
